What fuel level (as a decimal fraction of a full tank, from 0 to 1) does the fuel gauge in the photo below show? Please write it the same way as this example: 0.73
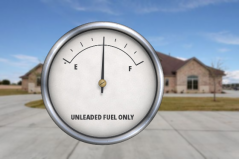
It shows 0.5
